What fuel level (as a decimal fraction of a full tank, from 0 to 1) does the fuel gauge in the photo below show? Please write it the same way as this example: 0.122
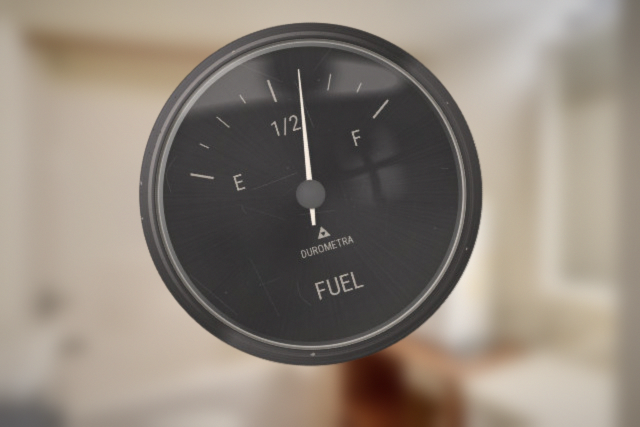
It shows 0.625
